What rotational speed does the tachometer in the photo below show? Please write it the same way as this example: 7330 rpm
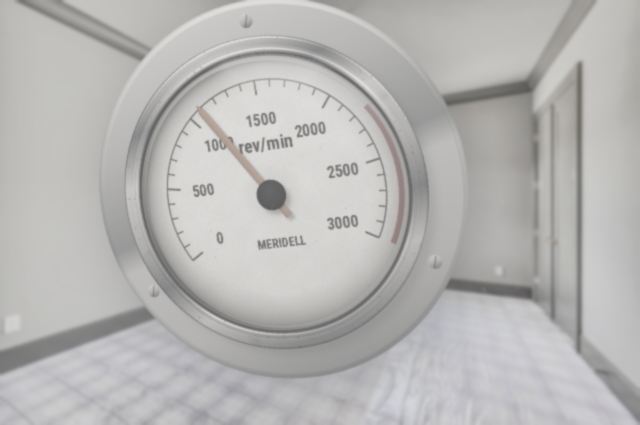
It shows 1100 rpm
